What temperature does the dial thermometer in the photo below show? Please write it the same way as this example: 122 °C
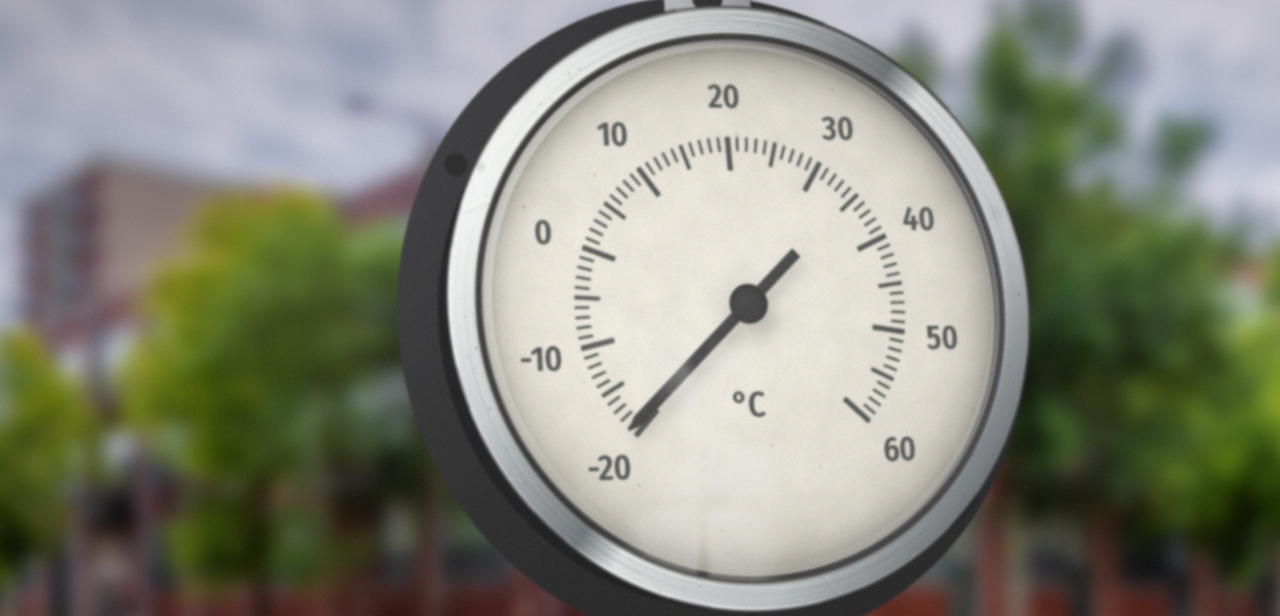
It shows -19 °C
